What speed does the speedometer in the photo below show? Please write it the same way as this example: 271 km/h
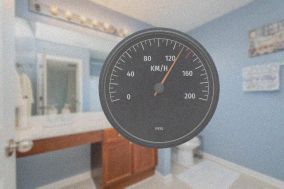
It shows 130 km/h
